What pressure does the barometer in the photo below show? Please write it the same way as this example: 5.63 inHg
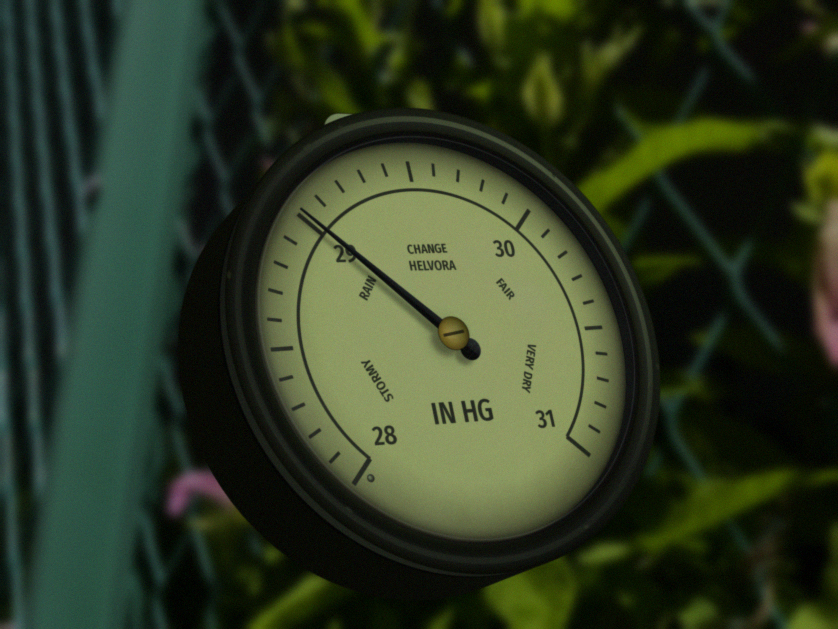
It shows 29 inHg
